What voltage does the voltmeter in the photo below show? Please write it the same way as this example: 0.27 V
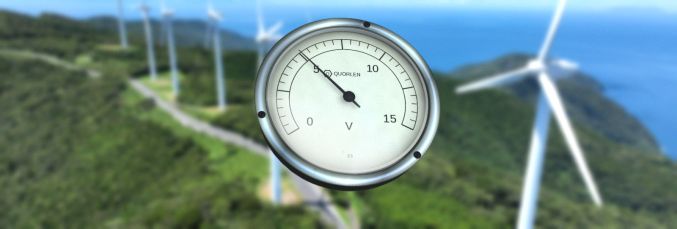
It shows 5 V
